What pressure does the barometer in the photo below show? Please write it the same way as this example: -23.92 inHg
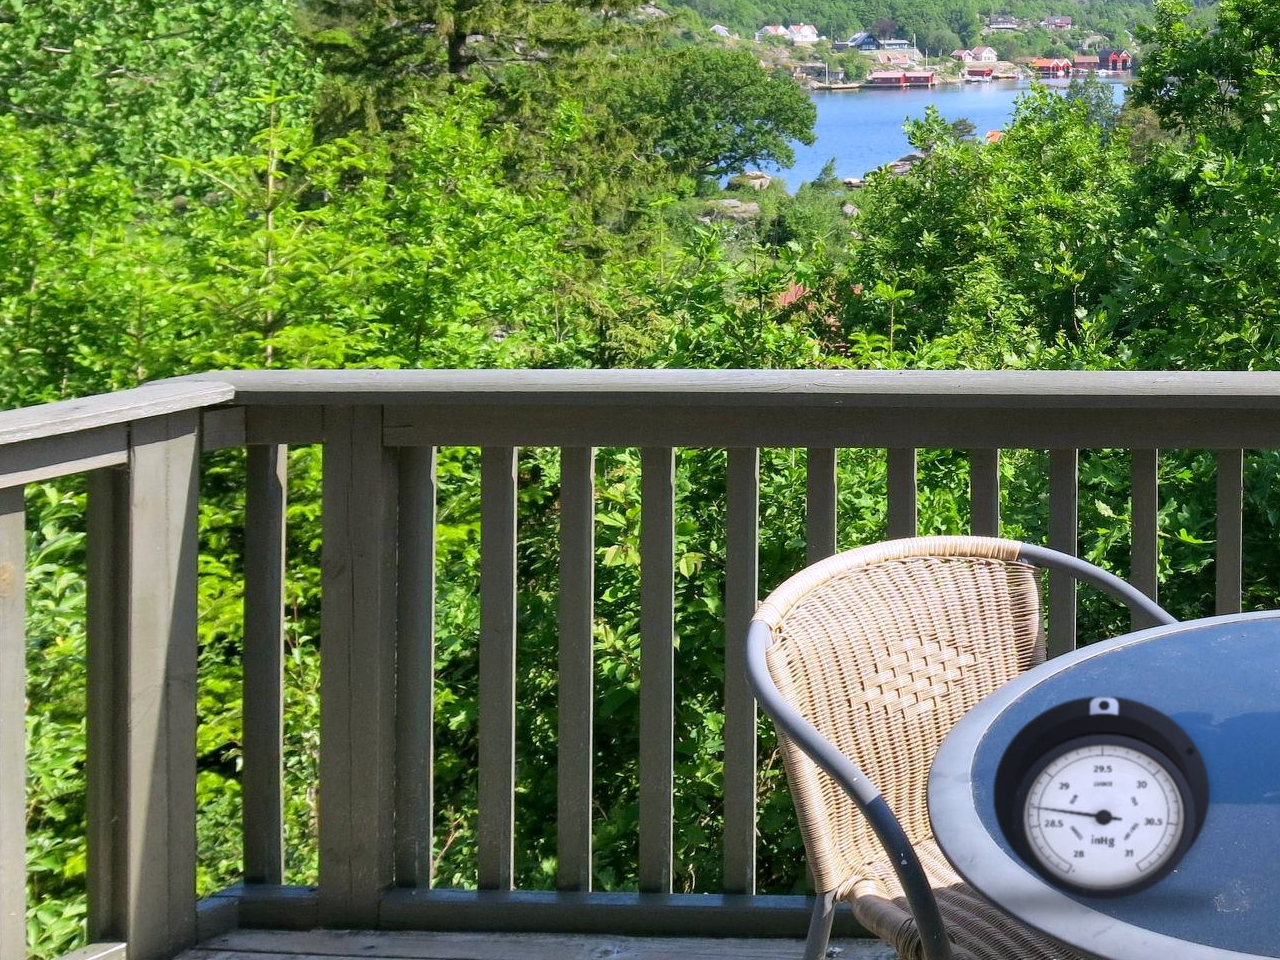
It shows 28.7 inHg
